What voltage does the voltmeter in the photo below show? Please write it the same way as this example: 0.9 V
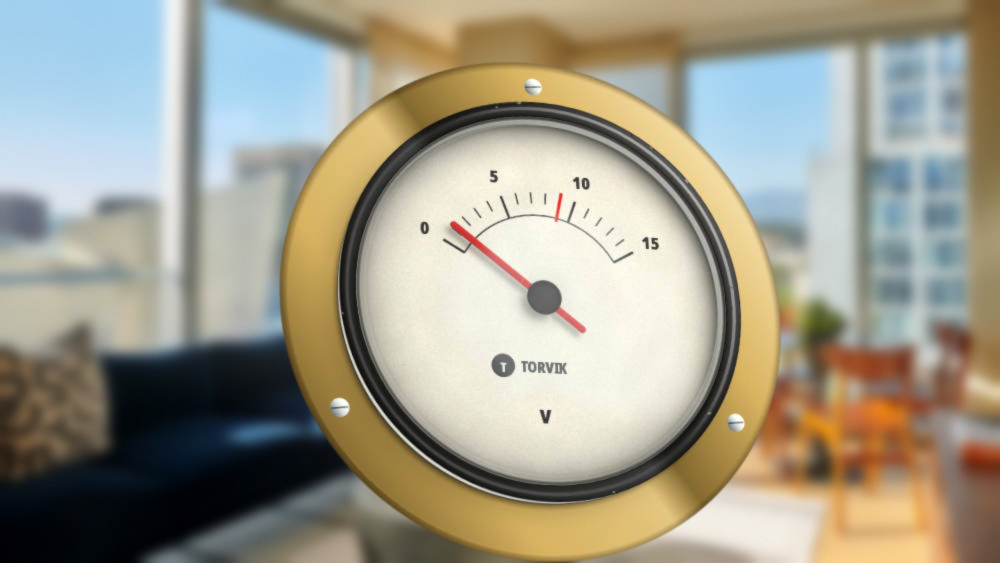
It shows 1 V
